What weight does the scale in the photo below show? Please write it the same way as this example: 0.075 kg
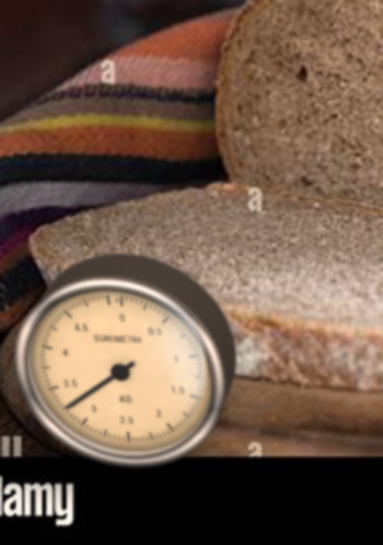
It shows 3.25 kg
